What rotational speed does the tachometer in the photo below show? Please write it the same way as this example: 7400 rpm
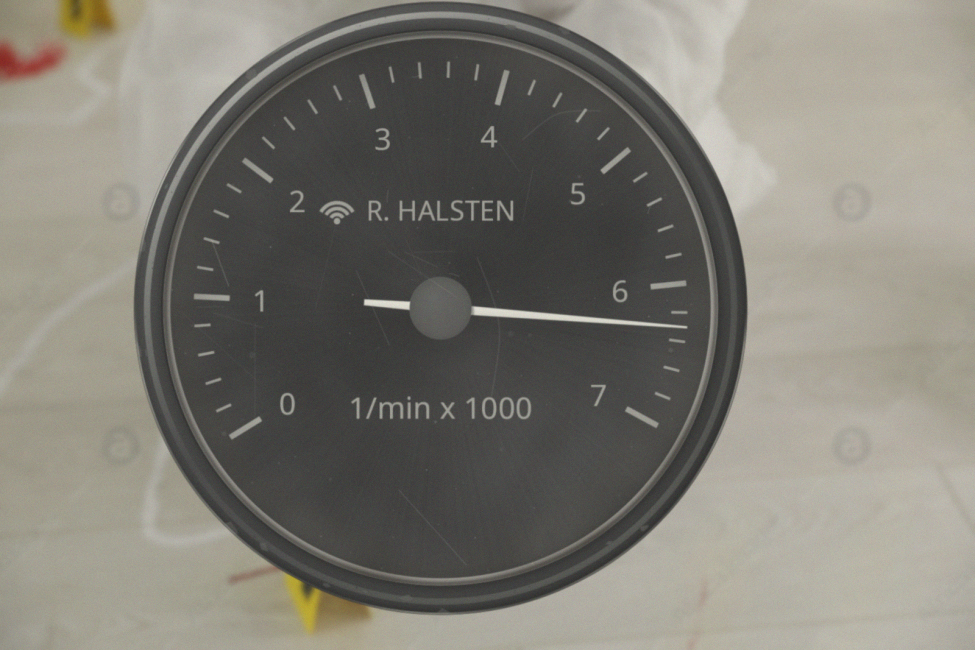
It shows 6300 rpm
